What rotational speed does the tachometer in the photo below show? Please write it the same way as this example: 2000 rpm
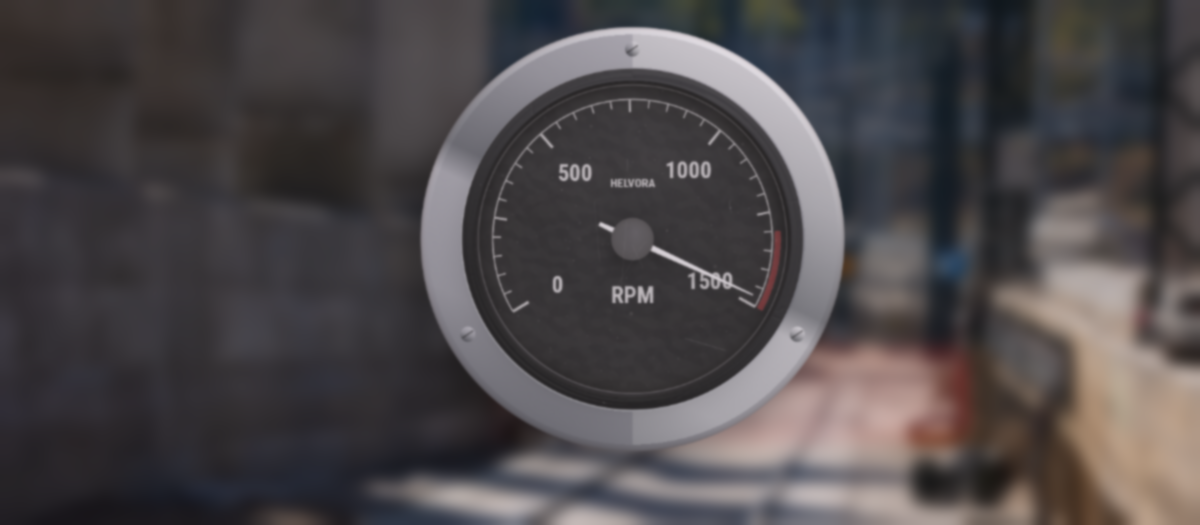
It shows 1475 rpm
